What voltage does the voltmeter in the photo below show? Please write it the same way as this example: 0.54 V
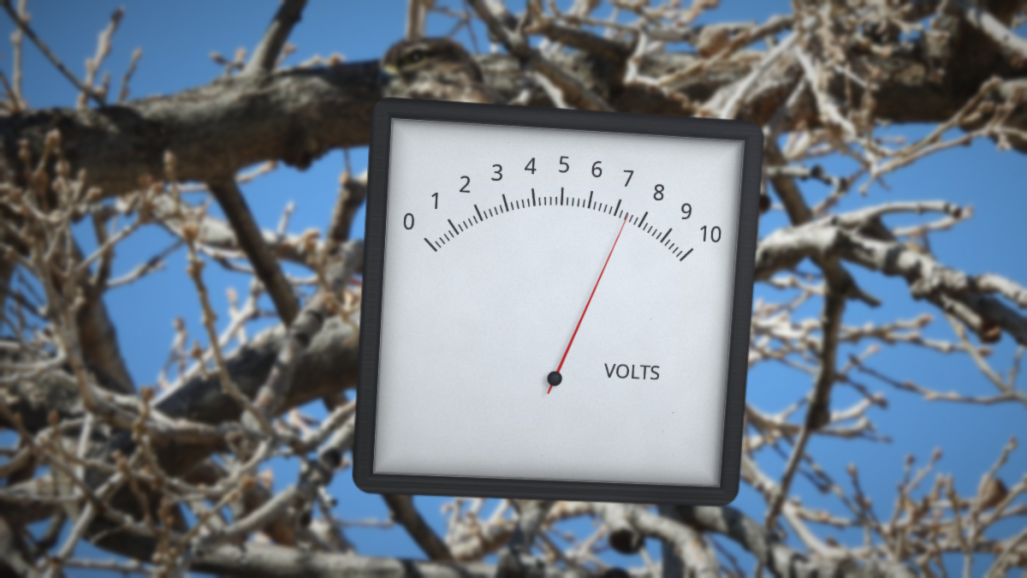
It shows 7.4 V
